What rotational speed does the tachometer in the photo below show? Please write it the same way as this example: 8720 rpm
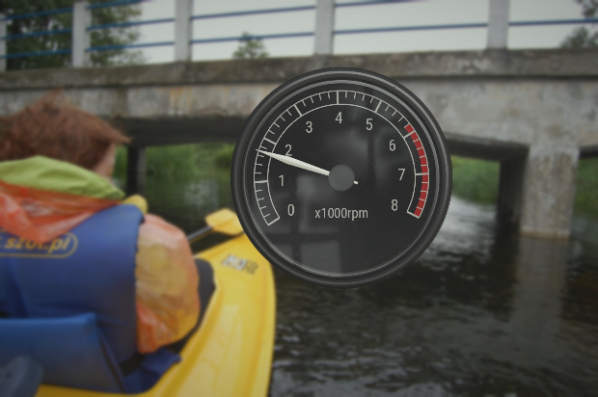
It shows 1700 rpm
